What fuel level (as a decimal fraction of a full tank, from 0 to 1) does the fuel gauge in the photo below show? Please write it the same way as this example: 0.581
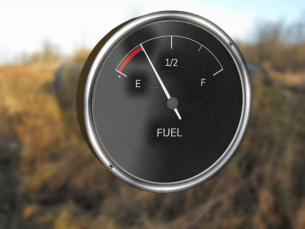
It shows 0.25
